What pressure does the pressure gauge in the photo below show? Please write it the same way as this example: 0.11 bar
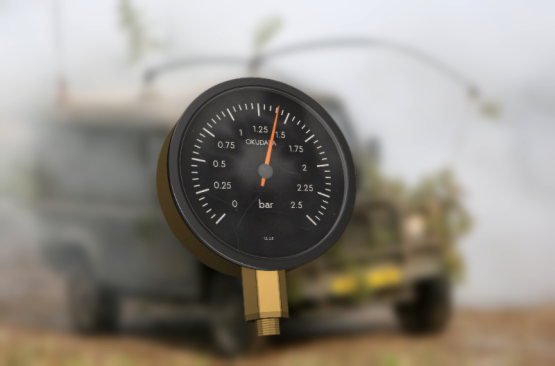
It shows 1.4 bar
